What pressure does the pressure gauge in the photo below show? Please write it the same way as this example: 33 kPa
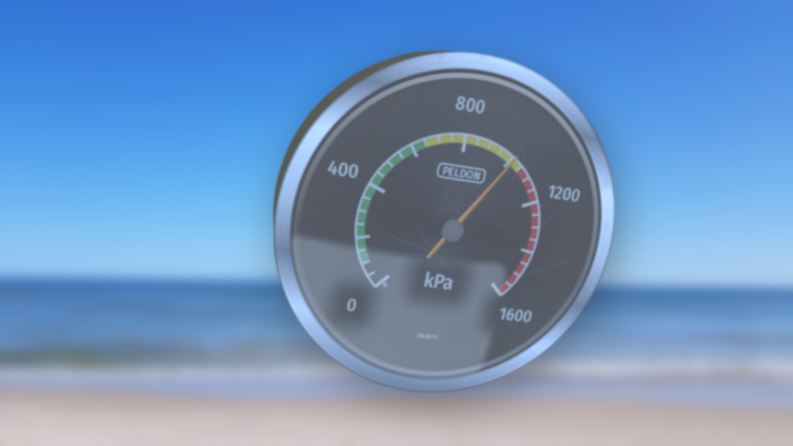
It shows 1000 kPa
